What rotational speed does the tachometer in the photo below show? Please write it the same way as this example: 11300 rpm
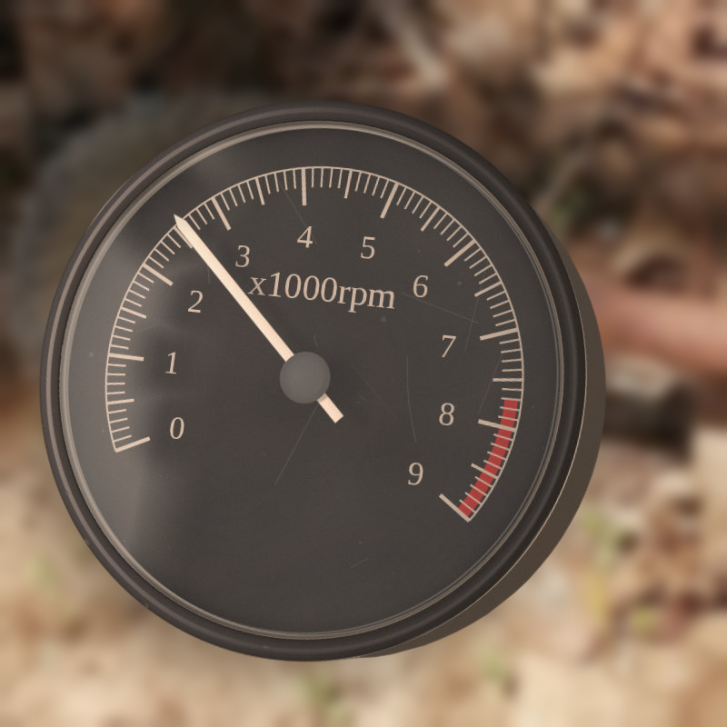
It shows 2600 rpm
